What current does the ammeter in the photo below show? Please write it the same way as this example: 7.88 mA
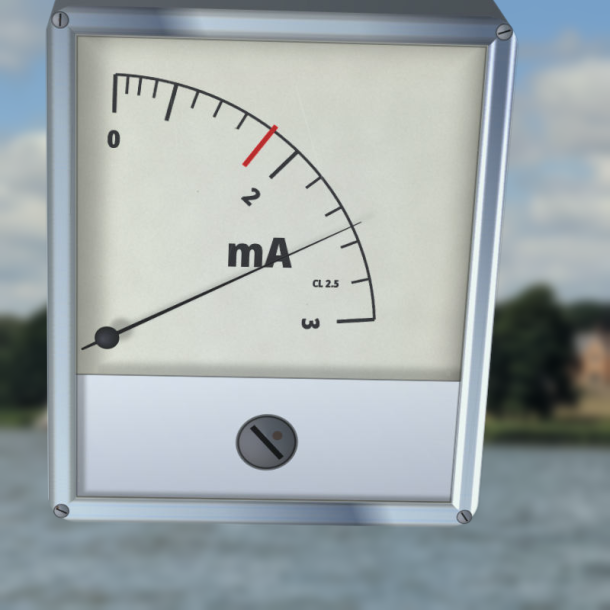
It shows 2.5 mA
